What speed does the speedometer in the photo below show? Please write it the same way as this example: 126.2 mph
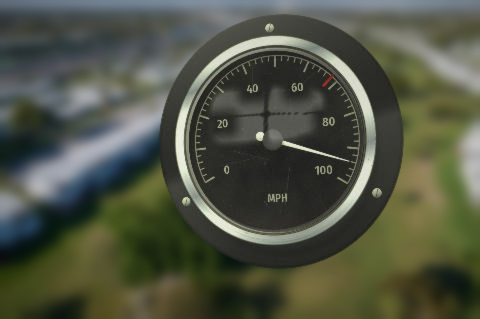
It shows 94 mph
